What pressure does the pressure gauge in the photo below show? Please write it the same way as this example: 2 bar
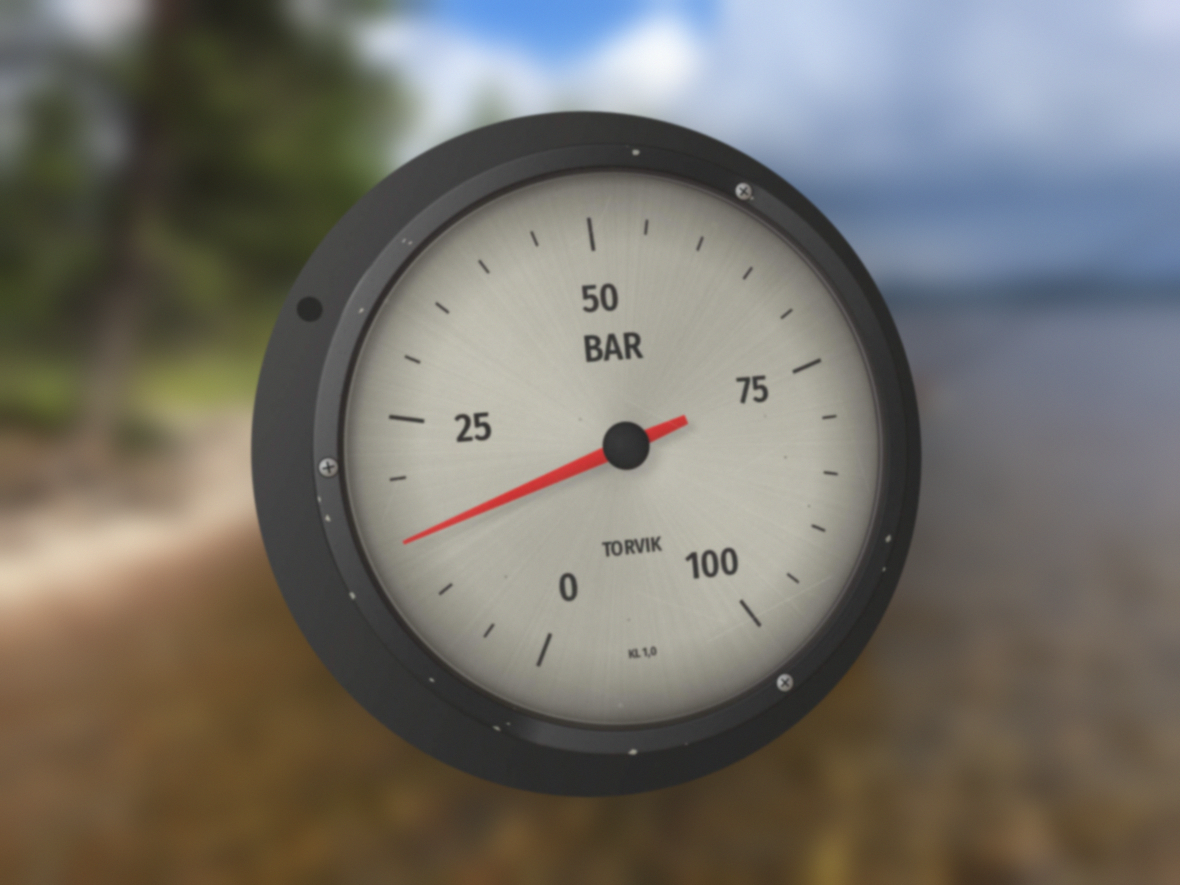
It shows 15 bar
